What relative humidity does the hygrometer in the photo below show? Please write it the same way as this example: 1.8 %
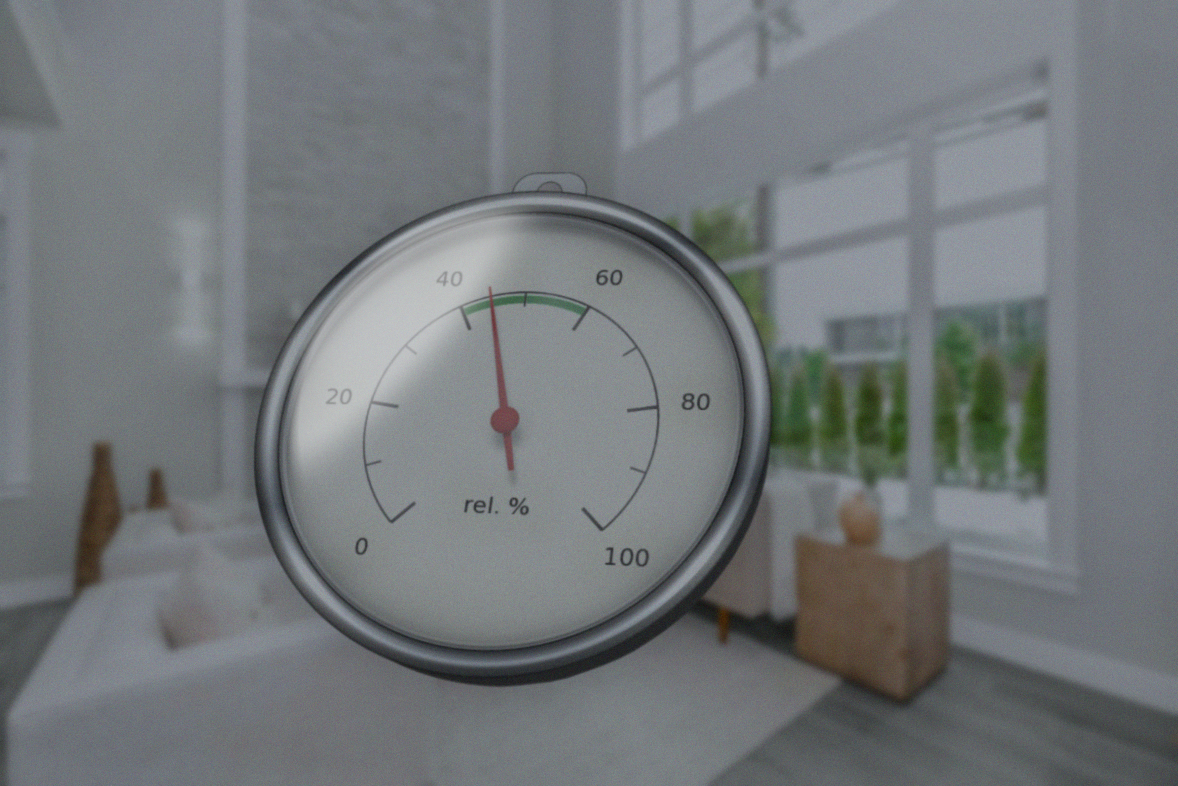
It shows 45 %
